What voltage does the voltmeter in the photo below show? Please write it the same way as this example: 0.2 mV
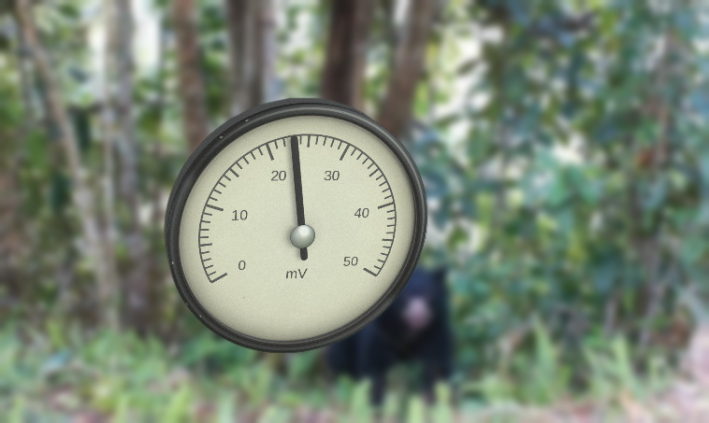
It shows 23 mV
